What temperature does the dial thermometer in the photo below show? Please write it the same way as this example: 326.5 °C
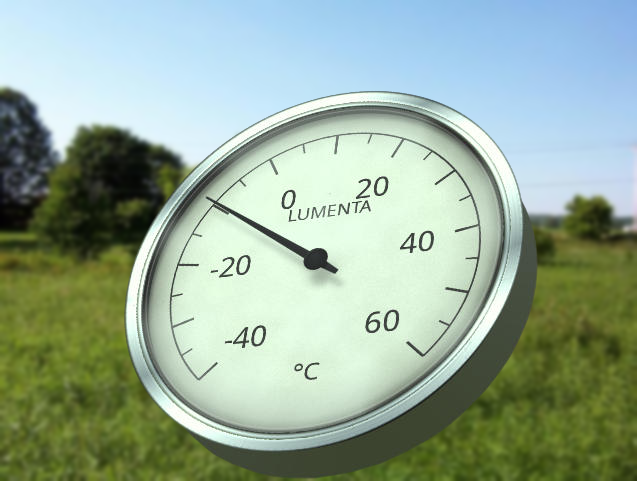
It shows -10 °C
